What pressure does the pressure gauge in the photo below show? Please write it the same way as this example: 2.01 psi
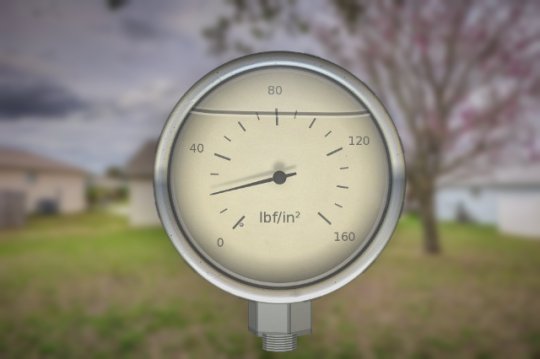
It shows 20 psi
